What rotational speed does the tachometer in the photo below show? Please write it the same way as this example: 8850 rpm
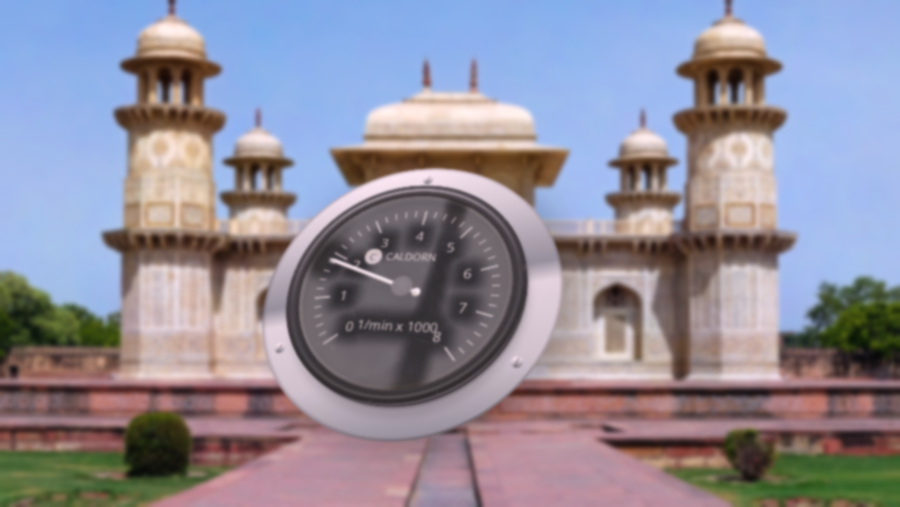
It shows 1800 rpm
